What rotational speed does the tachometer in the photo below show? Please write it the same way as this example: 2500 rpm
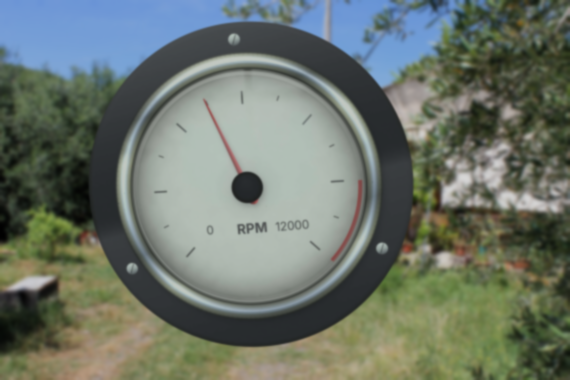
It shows 5000 rpm
